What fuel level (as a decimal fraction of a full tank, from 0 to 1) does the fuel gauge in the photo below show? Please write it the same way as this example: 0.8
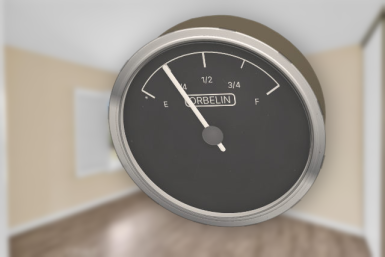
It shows 0.25
